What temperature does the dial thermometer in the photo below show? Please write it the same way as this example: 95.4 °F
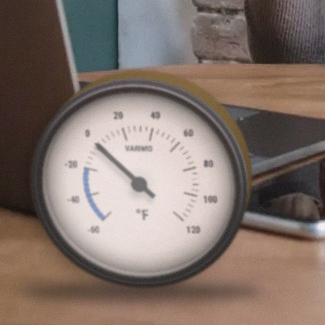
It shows 0 °F
